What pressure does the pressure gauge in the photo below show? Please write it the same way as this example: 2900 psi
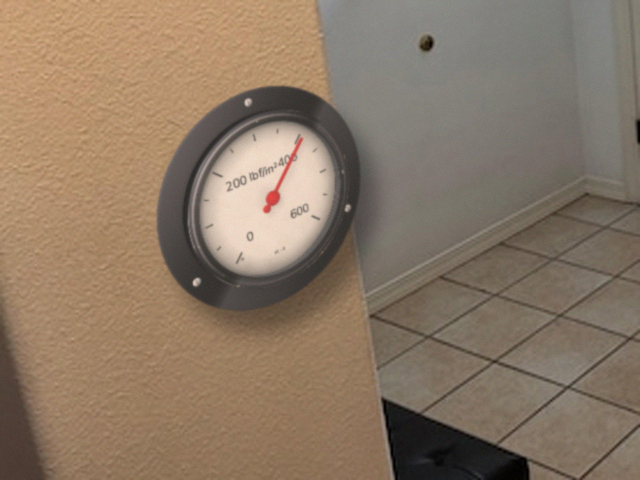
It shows 400 psi
